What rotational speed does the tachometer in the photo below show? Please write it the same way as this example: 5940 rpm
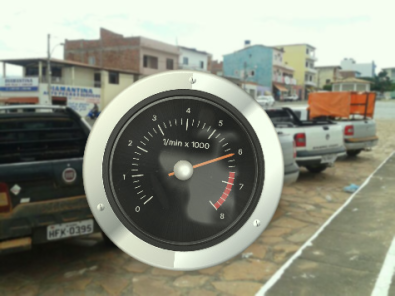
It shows 6000 rpm
